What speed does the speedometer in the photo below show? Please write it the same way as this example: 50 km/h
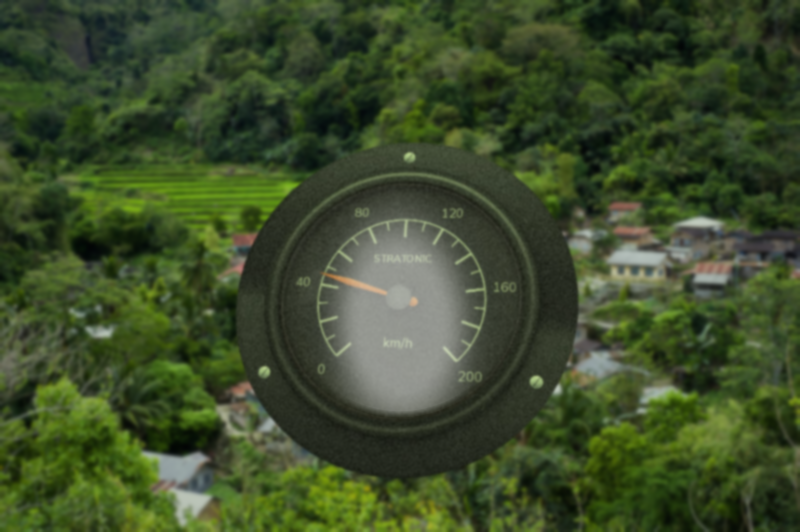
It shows 45 km/h
